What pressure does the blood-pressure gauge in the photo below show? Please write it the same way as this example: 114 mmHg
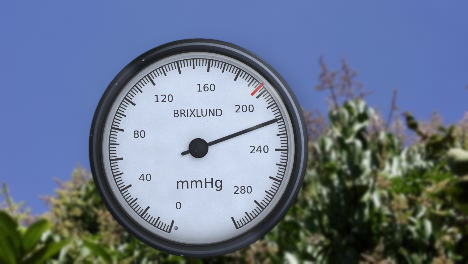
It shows 220 mmHg
